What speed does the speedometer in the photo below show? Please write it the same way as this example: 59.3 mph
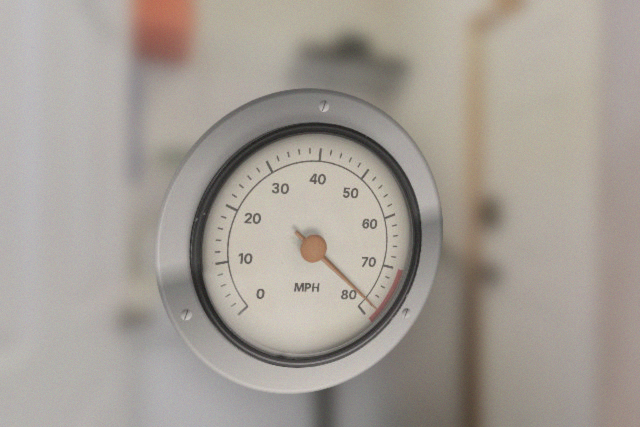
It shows 78 mph
